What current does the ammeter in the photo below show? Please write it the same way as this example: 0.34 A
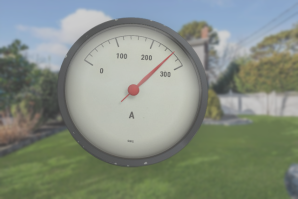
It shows 260 A
